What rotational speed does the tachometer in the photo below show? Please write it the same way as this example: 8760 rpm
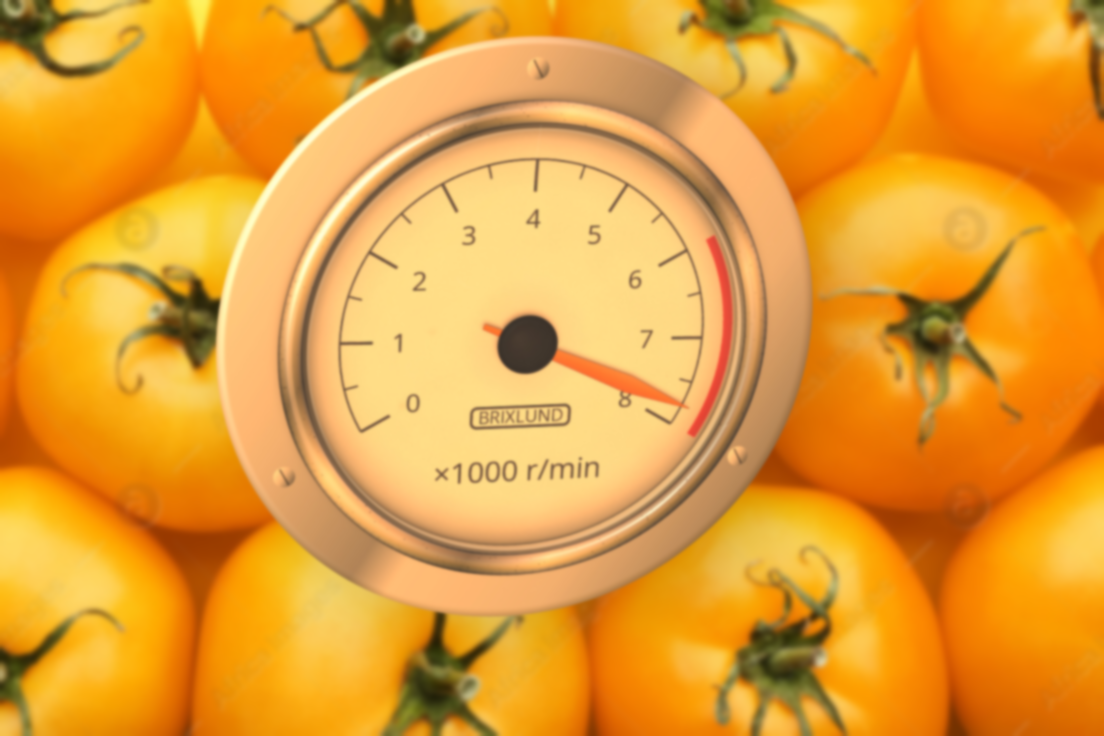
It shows 7750 rpm
